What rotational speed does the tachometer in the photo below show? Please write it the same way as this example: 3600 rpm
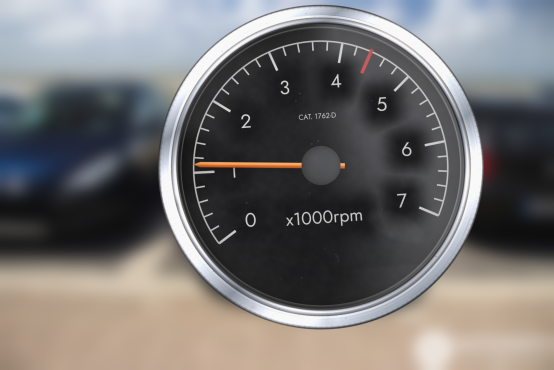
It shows 1100 rpm
